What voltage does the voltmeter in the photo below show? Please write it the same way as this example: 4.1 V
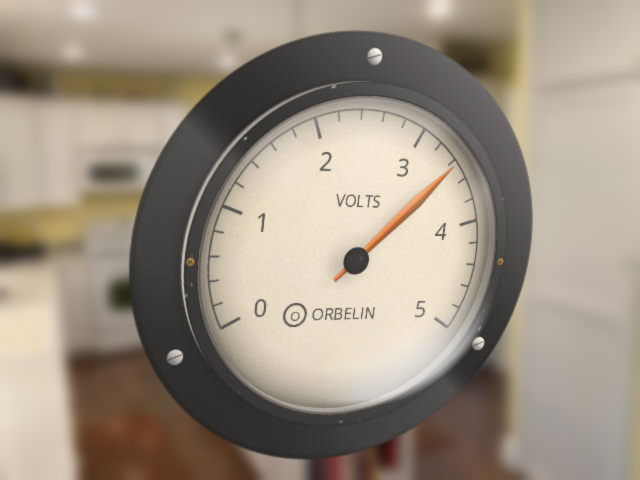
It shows 3.4 V
